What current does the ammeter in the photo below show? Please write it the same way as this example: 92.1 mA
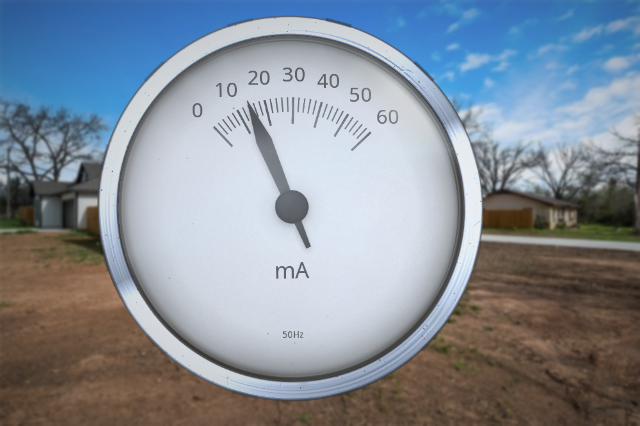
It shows 14 mA
